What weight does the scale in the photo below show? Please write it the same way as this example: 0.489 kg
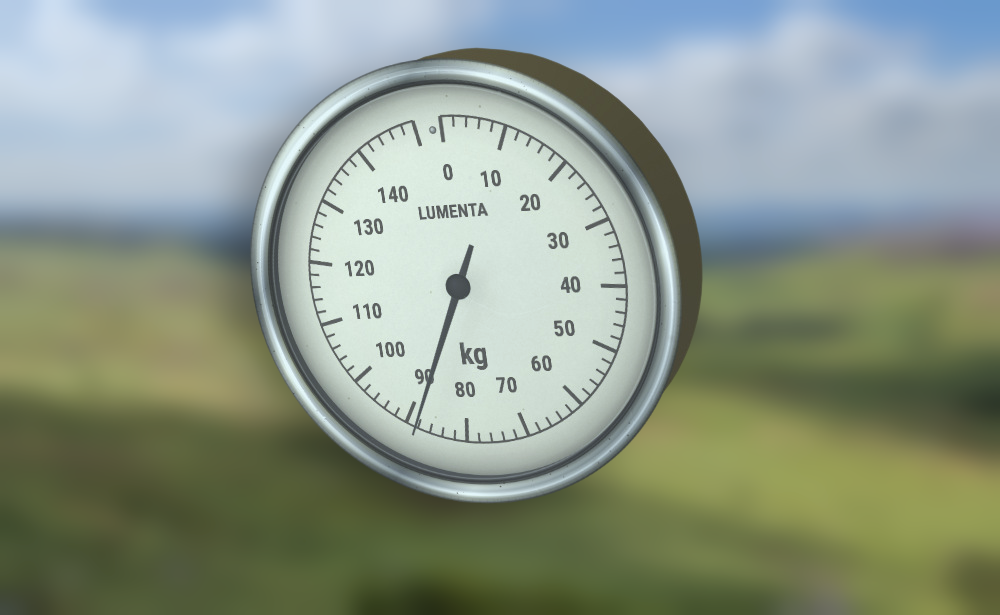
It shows 88 kg
